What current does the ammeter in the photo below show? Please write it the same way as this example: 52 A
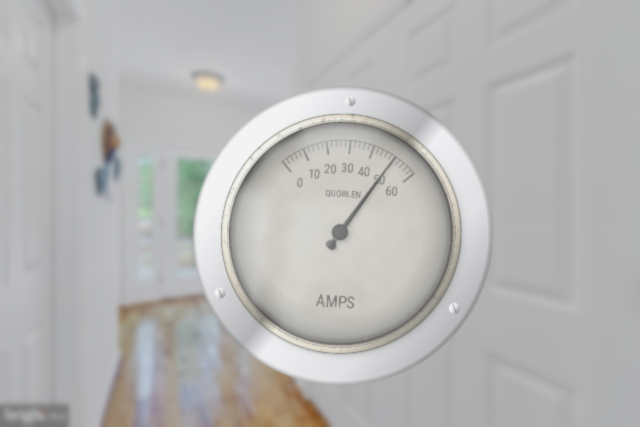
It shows 50 A
